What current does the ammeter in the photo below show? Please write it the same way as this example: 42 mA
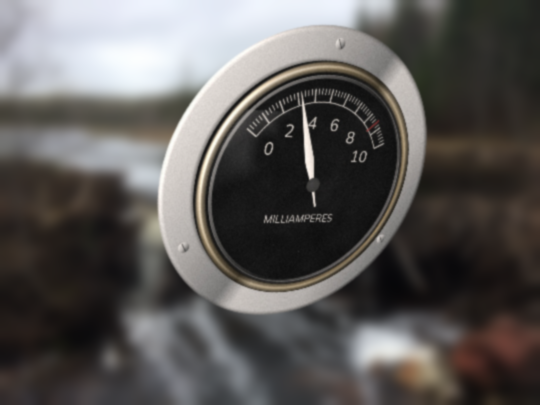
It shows 3 mA
